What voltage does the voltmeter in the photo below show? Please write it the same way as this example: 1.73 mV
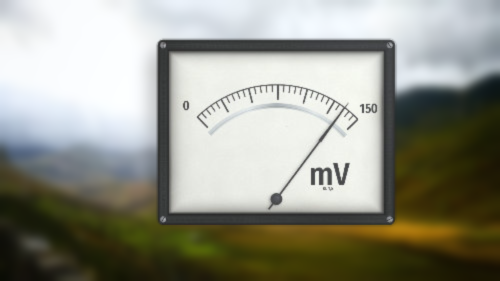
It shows 135 mV
